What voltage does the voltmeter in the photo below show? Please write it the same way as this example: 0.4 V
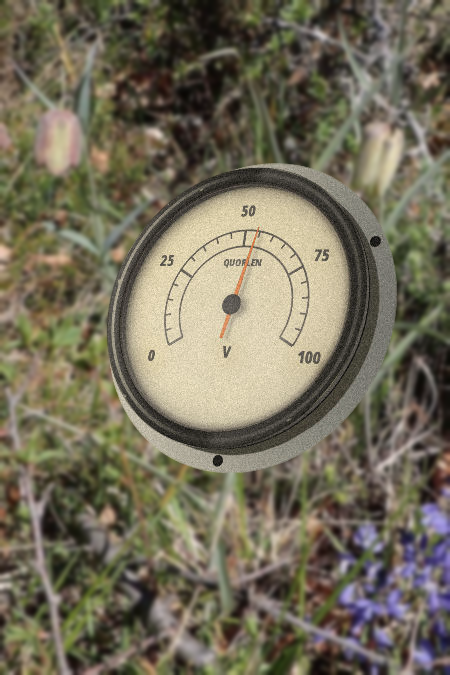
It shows 55 V
